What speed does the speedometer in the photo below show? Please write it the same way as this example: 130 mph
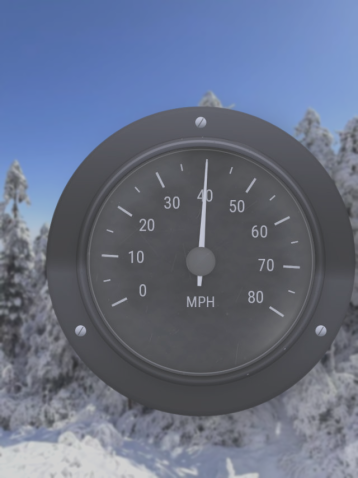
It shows 40 mph
